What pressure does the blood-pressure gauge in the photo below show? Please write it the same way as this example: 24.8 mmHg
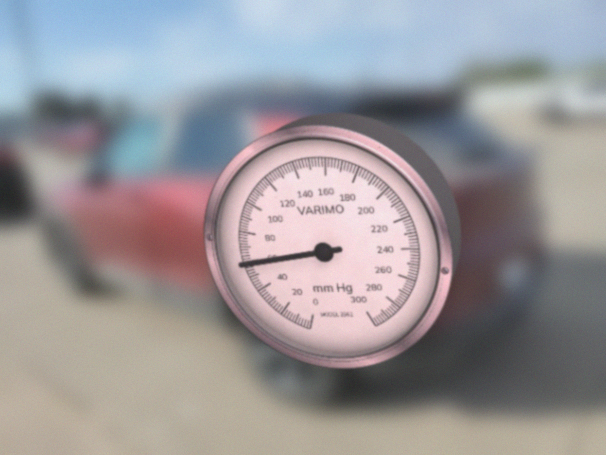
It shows 60 mmHg
